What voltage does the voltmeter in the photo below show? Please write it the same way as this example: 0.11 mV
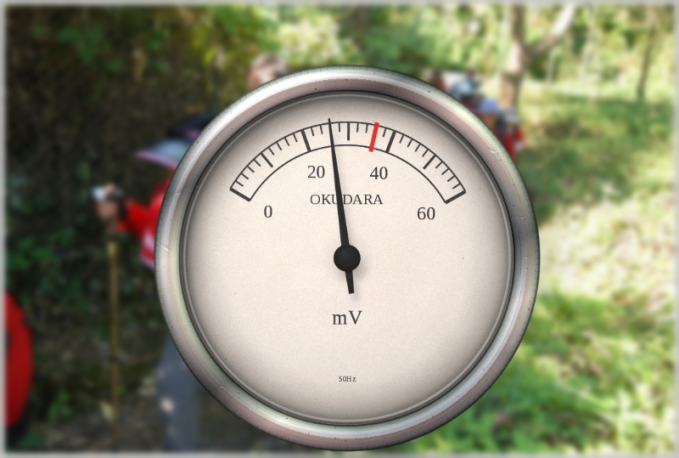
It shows 26 mV
